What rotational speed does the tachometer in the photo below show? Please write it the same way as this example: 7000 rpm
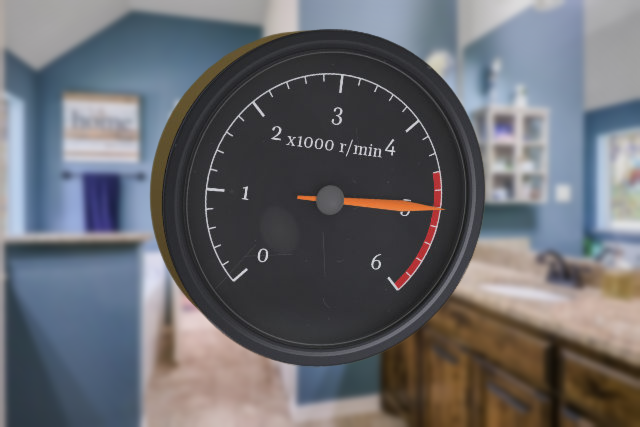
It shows 5000 rpm
